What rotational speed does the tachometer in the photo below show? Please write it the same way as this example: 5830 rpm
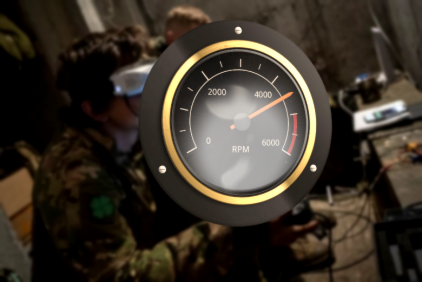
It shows 4500 rpm
